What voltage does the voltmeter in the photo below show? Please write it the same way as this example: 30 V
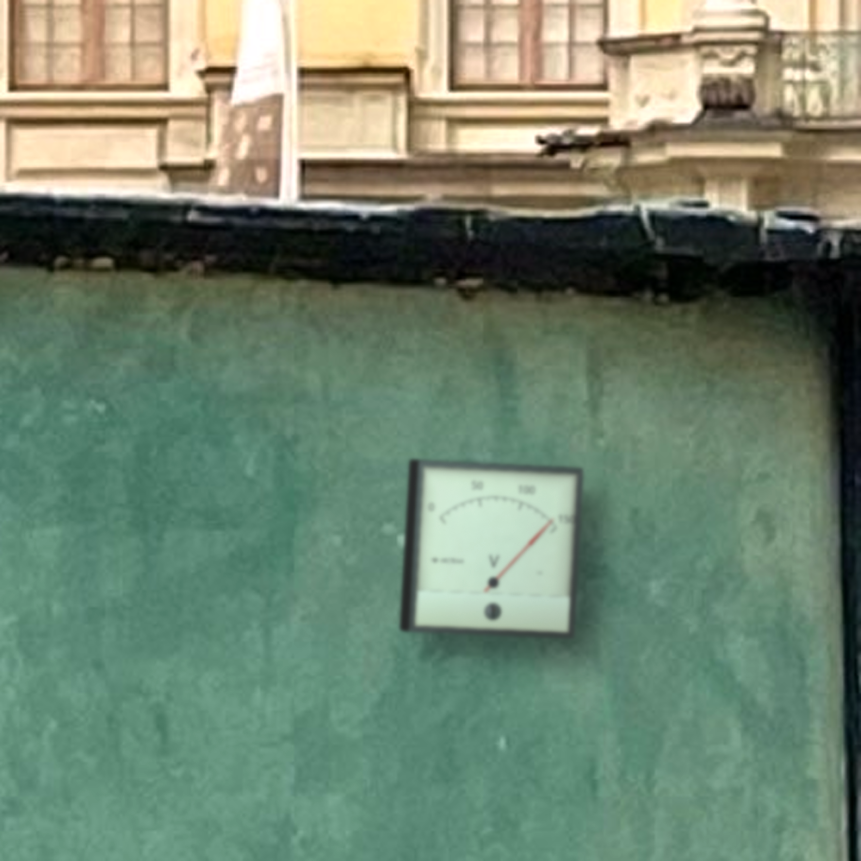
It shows 140 V
